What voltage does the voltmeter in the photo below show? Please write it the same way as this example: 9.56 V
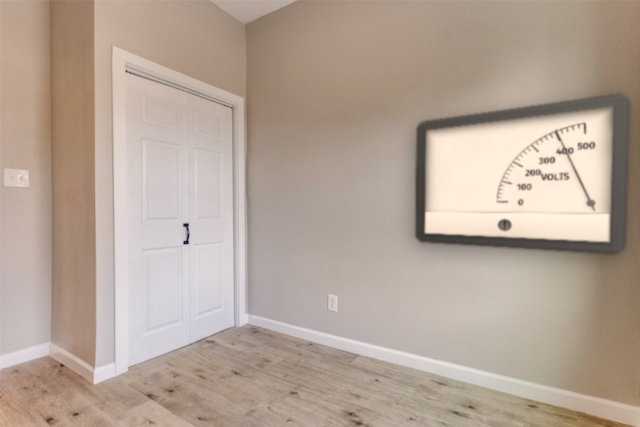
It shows 400 V
